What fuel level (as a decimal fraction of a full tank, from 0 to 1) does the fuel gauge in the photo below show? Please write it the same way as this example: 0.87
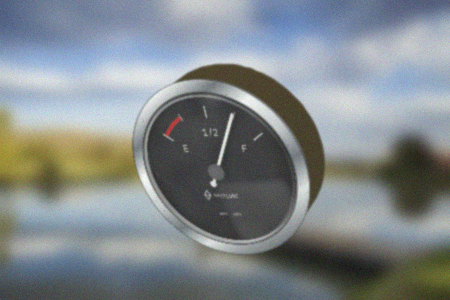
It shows 0.75
